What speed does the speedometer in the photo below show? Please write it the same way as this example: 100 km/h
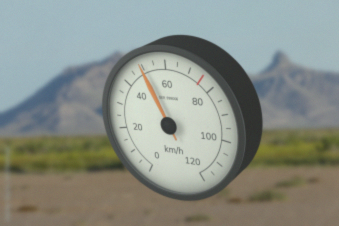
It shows 50 km/h
